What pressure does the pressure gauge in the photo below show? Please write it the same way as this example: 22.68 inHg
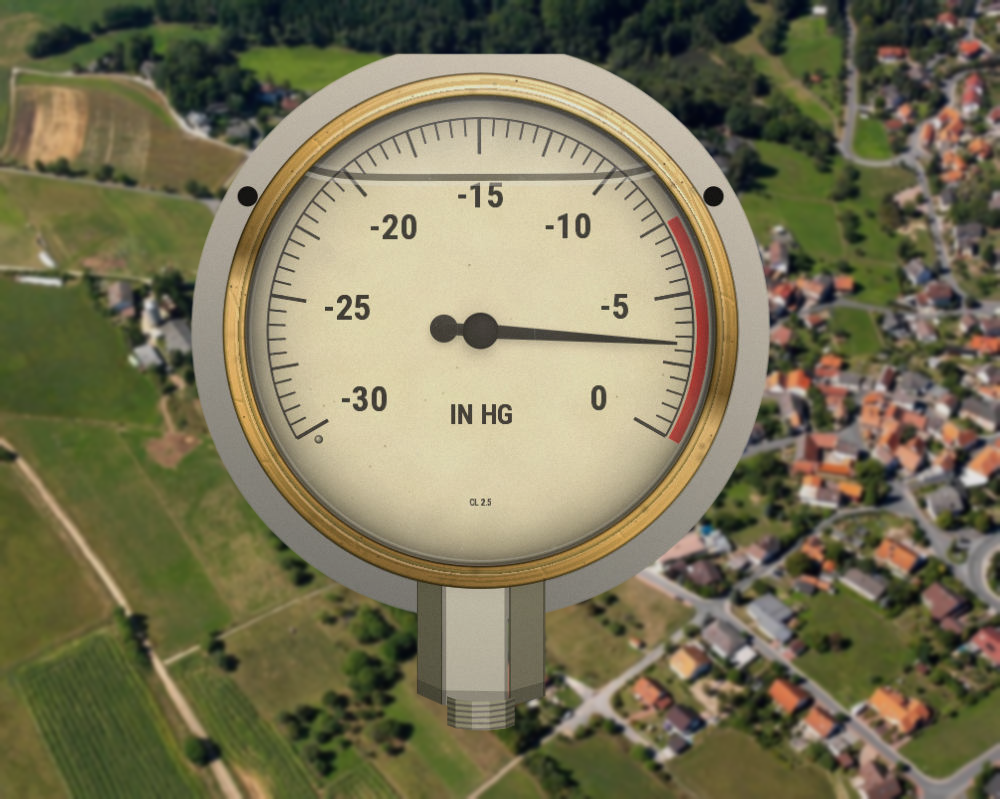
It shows -3.25 inHg
